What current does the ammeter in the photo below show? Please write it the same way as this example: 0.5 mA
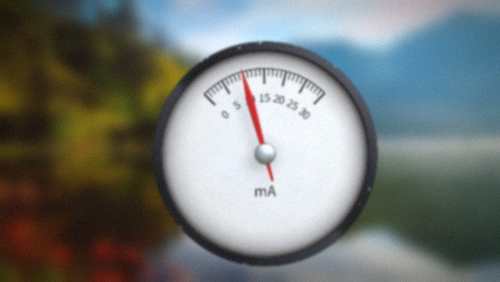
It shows 10 mA
